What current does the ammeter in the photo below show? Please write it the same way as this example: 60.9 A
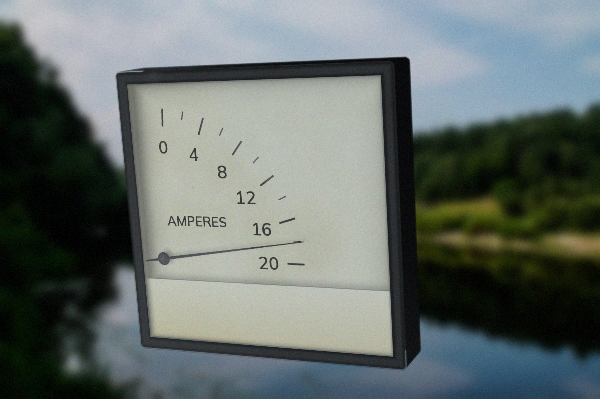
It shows 18 A
